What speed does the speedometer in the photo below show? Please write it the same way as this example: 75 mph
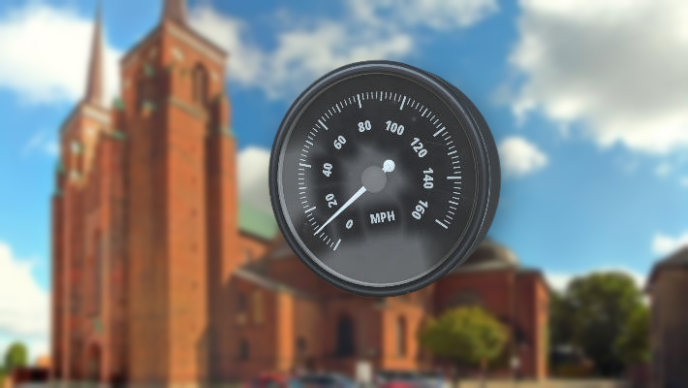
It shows 10 mph
